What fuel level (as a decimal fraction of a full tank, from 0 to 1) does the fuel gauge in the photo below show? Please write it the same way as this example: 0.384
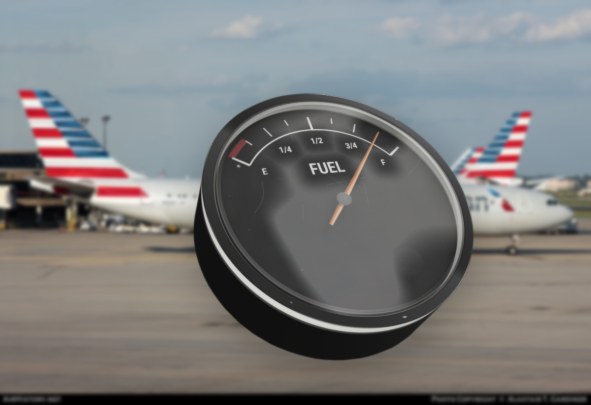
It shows 0.875
